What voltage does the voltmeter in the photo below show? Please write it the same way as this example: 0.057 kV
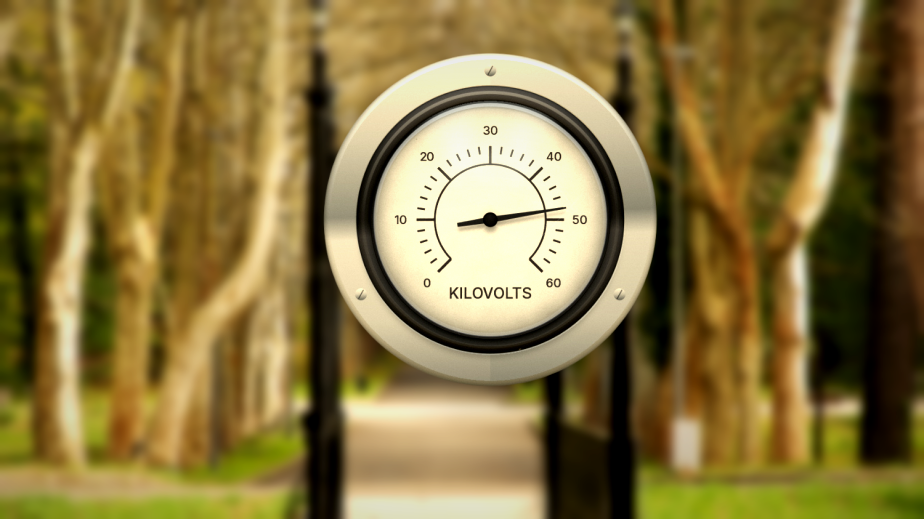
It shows 48 kV
